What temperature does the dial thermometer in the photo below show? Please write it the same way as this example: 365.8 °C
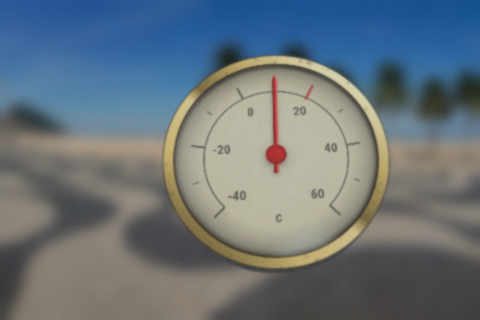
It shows 10 °C
